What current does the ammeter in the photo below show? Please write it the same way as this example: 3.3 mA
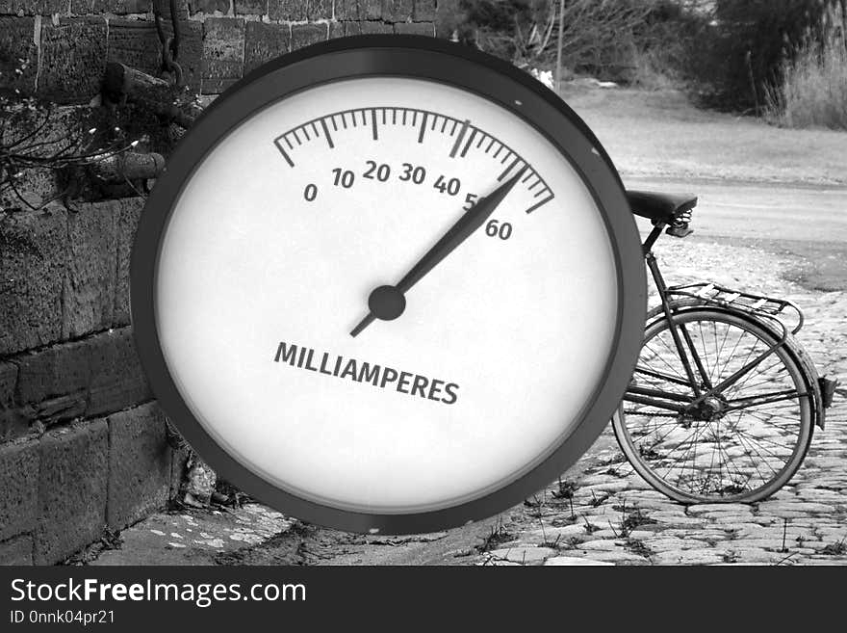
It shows 52 mA
